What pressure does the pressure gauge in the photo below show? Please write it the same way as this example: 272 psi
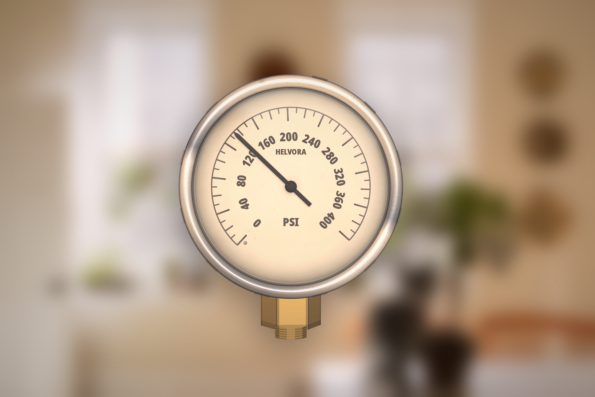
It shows 135 psi
